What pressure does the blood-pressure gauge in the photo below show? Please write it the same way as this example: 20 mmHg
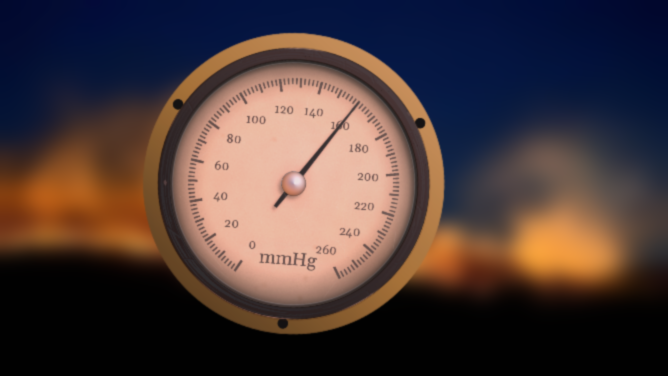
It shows 160 mmHg
